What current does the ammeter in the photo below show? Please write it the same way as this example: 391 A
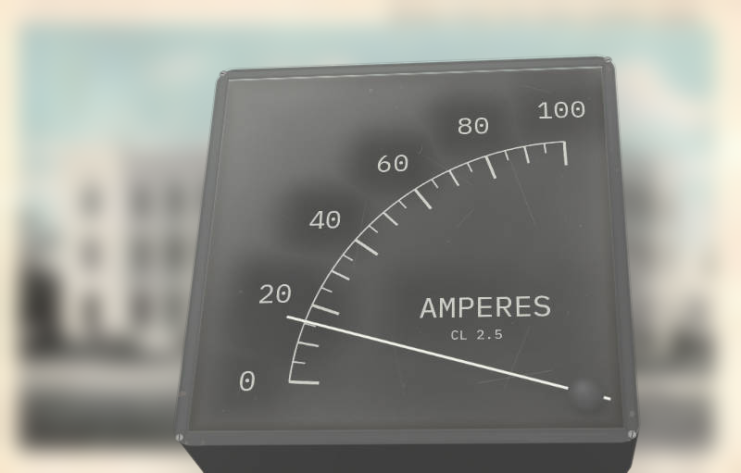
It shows 15 A
